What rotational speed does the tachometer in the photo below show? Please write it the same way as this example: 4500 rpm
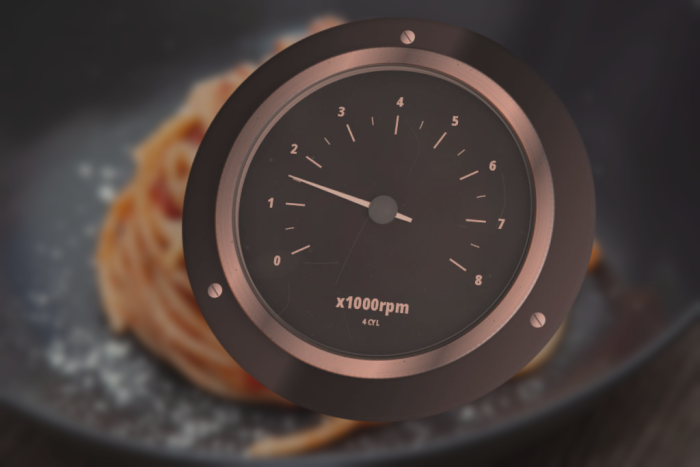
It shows 1500 rpm
